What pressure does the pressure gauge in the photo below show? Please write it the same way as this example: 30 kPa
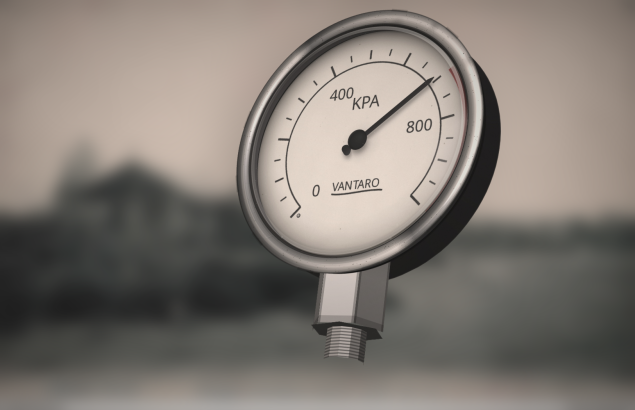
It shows 700 kPa
